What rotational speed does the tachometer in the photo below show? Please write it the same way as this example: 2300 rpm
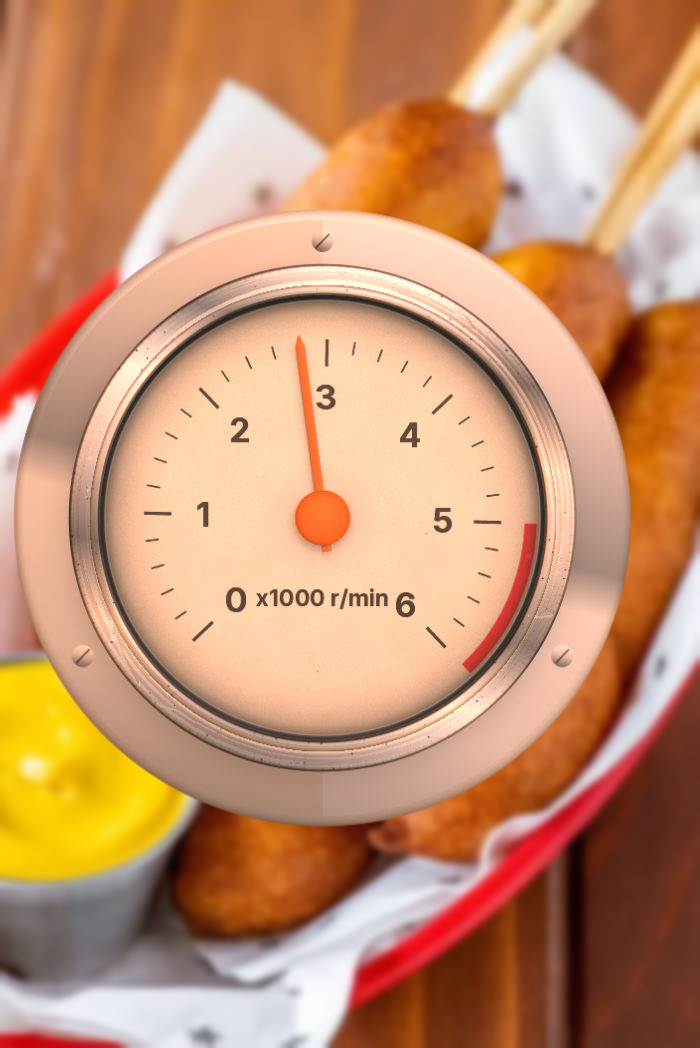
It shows 2800 rpm
